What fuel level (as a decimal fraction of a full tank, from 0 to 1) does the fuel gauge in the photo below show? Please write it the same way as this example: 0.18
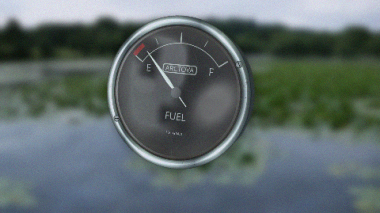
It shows 0.125
